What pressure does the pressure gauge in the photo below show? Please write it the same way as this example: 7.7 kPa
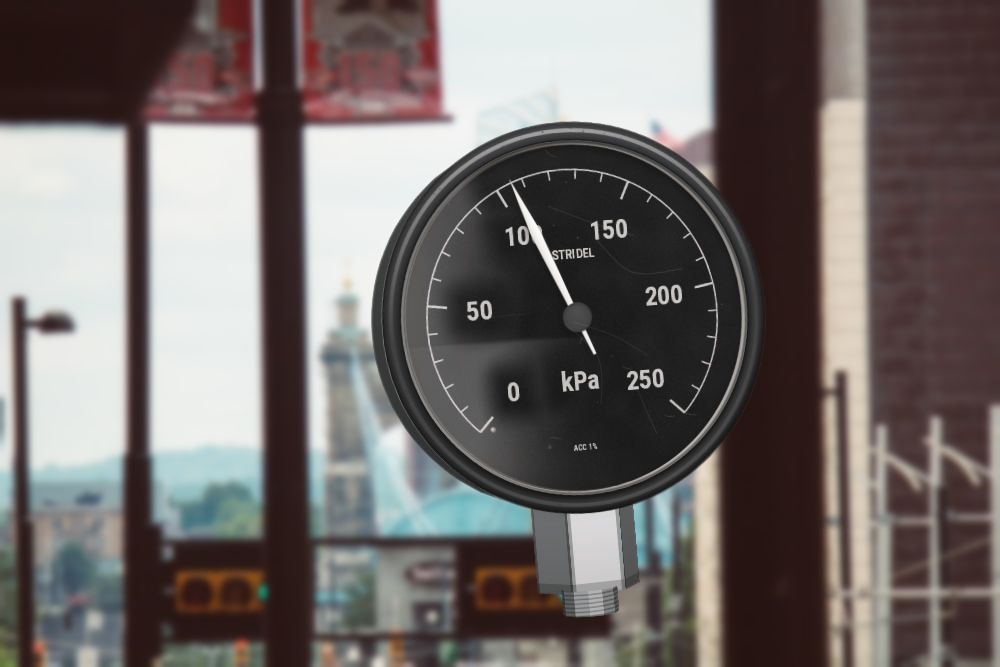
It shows 105 kPa
